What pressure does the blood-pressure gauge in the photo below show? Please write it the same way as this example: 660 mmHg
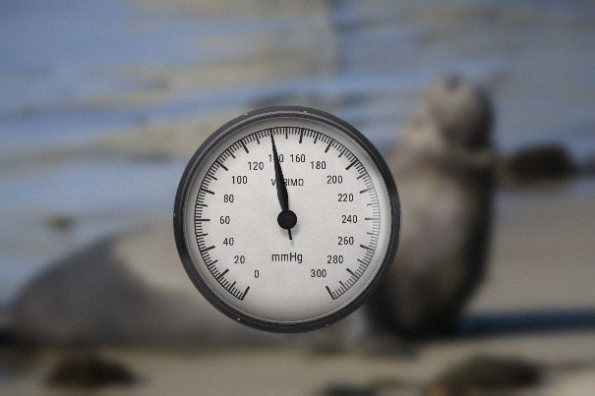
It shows 140 mmHg
